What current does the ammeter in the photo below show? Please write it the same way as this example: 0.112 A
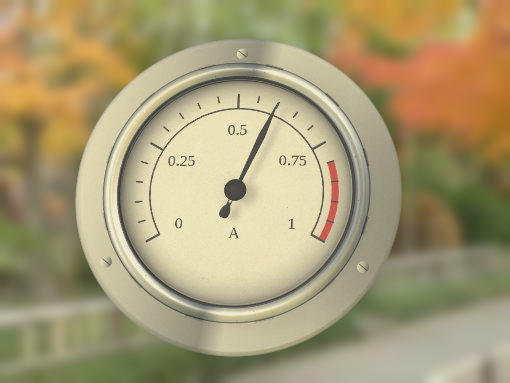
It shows 0.6 A
